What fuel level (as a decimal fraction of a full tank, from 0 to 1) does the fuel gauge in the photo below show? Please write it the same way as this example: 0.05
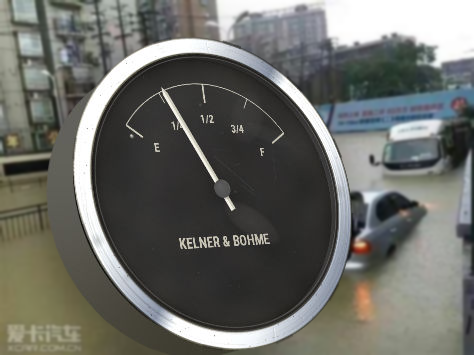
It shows 0.25
